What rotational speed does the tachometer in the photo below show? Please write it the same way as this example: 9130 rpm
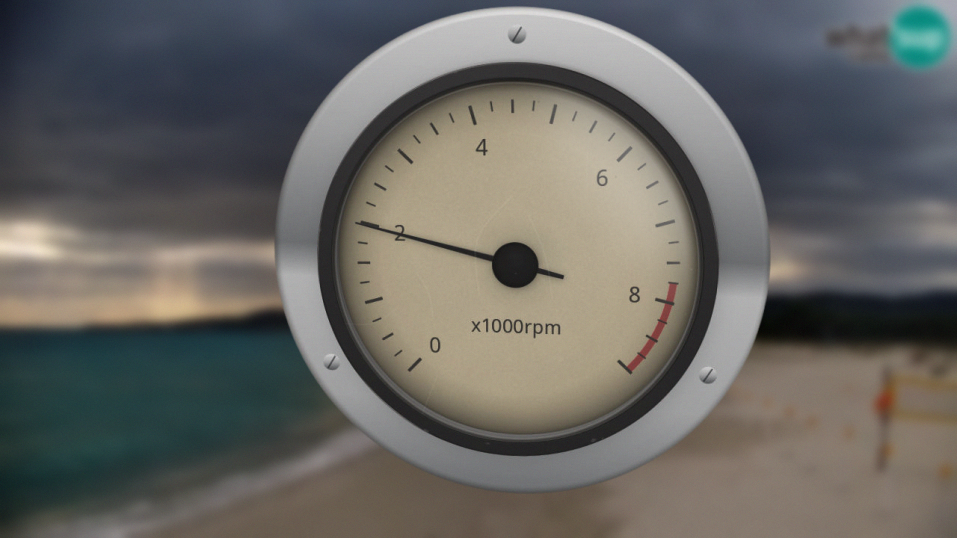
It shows 2000 rpm
